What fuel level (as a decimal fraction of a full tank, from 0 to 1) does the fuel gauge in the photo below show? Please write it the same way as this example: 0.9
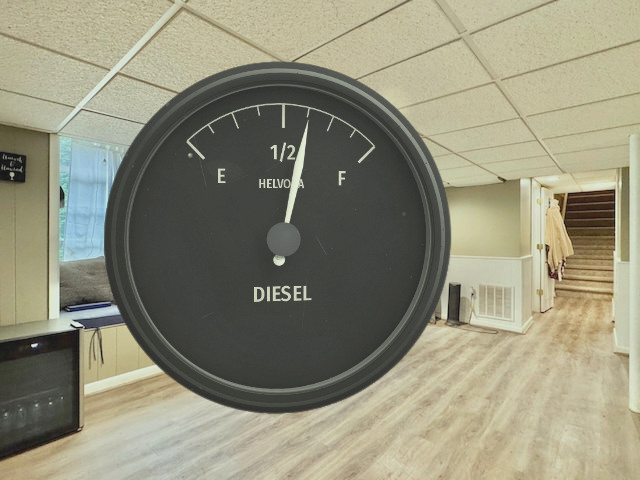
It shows 0.625
